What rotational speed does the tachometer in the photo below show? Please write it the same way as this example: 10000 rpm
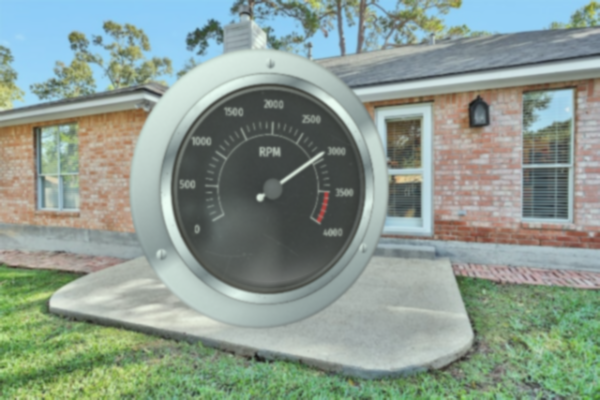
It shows 2900 rpm
